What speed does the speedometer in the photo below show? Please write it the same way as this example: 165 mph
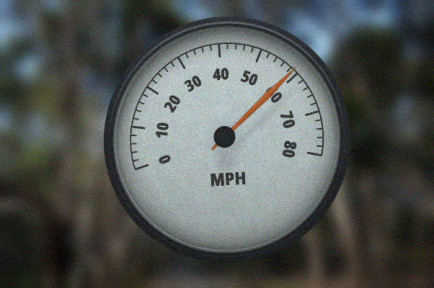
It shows 59 mph
